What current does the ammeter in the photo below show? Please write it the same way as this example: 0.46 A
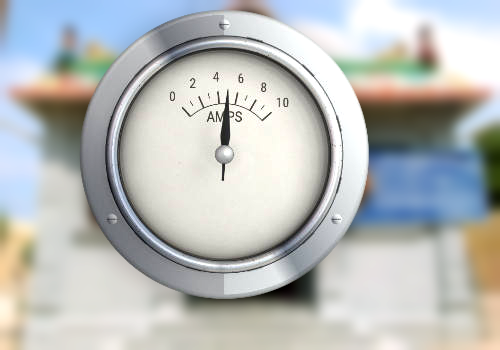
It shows 5 A
